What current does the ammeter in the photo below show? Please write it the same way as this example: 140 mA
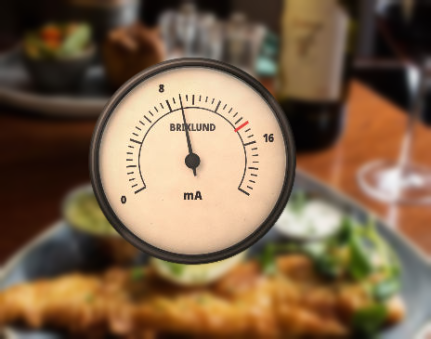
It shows 9 mA
